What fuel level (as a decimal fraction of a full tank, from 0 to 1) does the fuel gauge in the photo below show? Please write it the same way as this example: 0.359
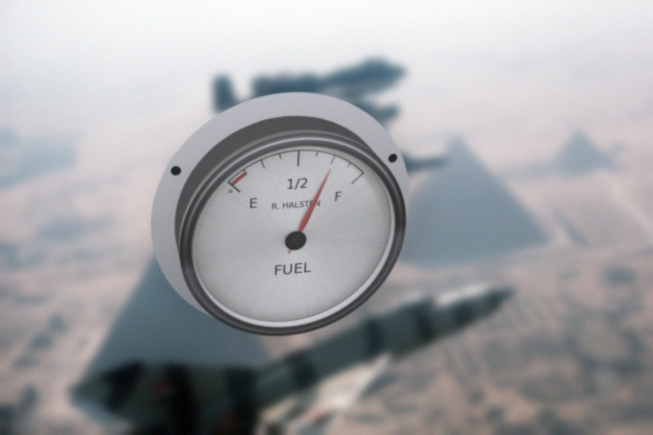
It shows 0.75
